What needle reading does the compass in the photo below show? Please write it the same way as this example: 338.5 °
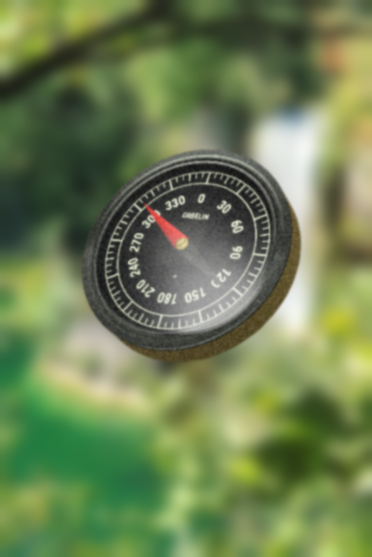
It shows 305 °
